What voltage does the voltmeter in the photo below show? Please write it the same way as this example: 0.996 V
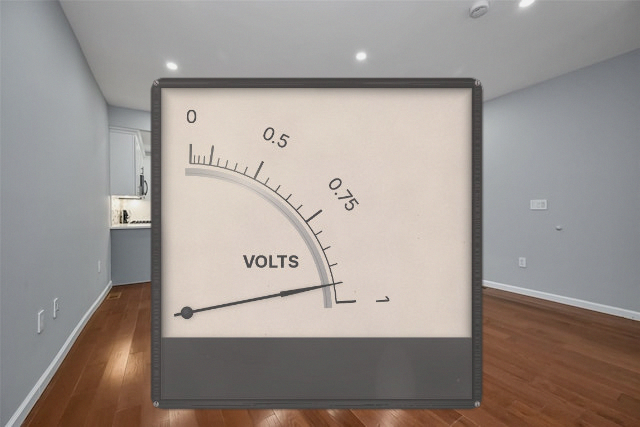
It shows 0.95 V
